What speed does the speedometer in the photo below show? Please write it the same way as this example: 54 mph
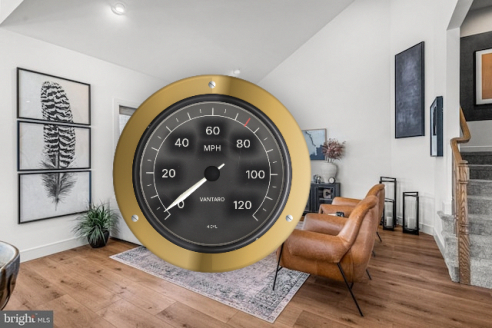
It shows 2.5 mph
